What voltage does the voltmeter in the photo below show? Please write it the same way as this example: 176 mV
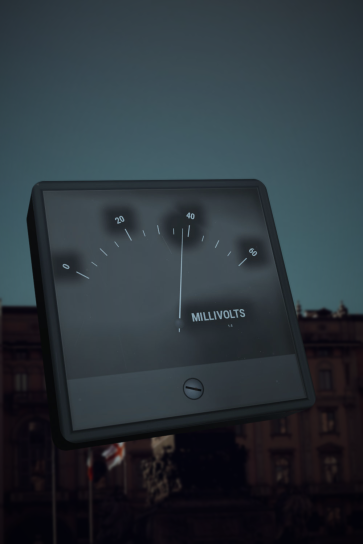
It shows 37.5 mV
